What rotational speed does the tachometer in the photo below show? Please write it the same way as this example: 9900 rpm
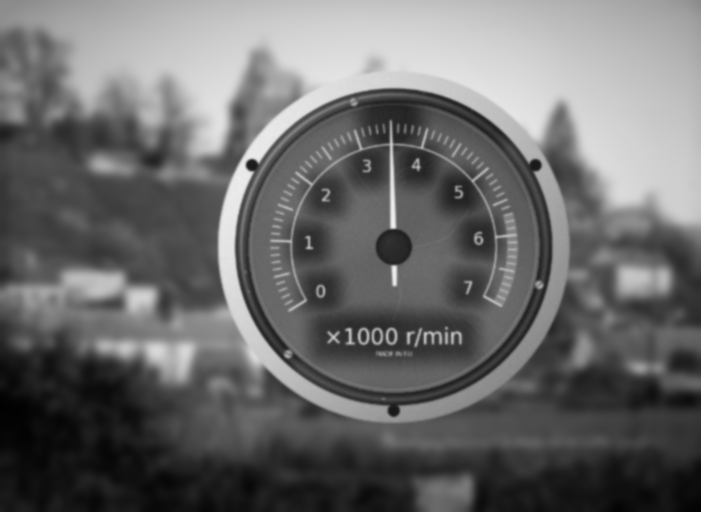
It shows 3500 rpm
